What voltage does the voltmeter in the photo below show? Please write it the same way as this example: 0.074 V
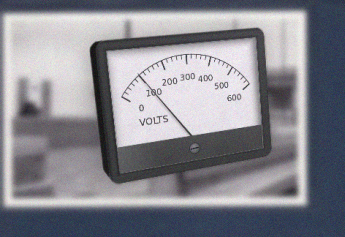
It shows 100 V
